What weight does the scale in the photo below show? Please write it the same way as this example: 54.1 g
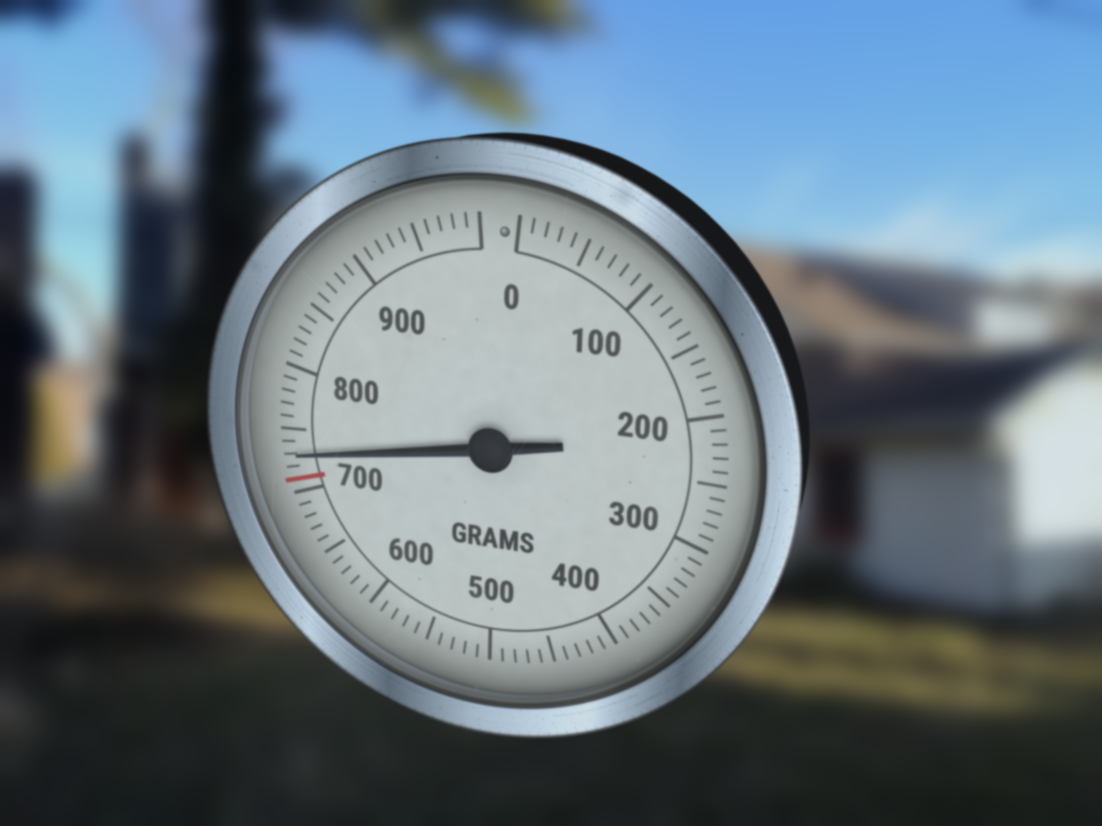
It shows 730 g
